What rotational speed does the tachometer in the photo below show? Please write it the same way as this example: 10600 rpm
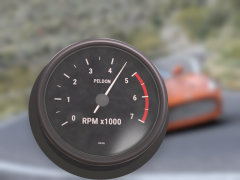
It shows 4500 rpm
